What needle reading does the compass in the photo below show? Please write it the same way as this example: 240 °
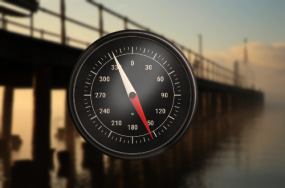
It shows 155 °
